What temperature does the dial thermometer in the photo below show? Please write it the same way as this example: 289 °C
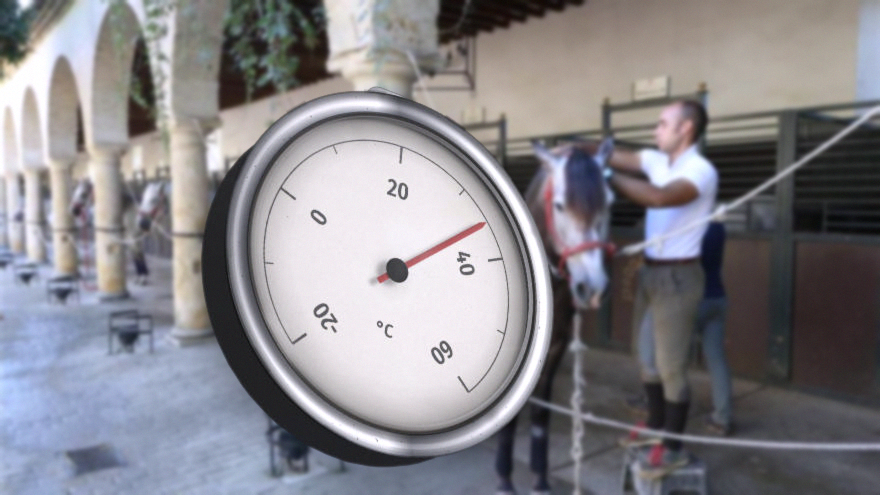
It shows 35 °C
